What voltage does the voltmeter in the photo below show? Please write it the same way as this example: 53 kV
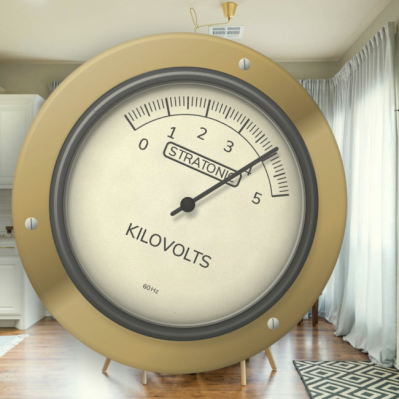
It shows 3.9 kV
